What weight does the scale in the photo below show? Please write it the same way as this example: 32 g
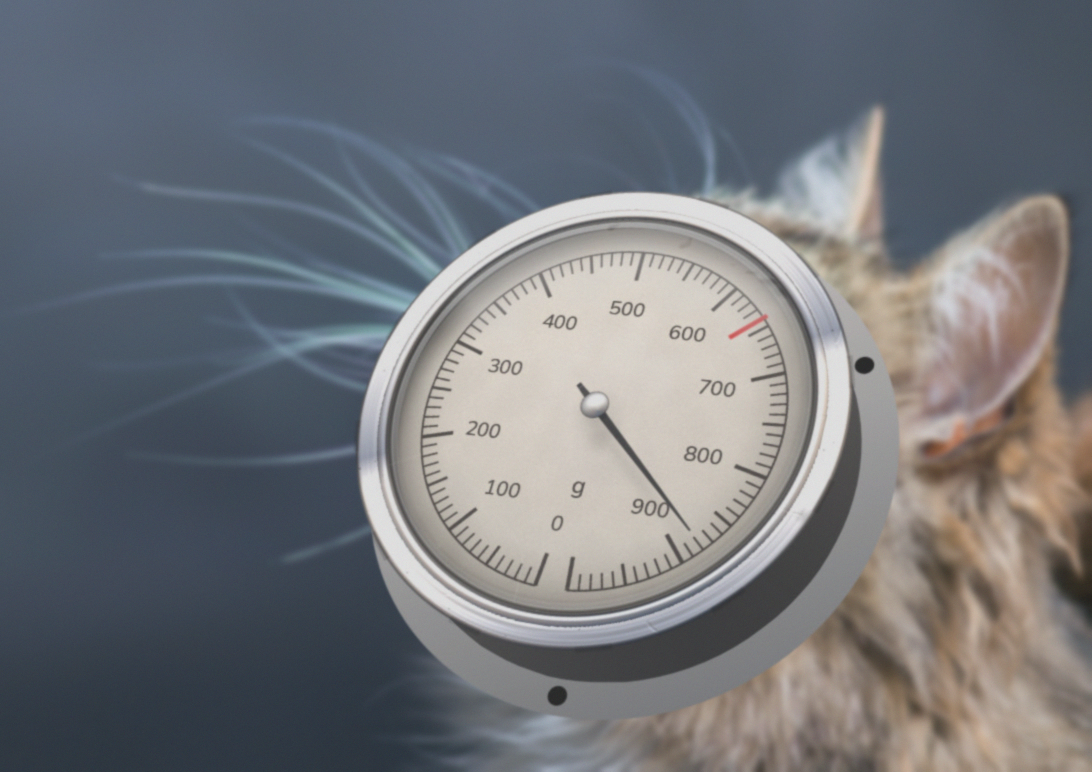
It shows 880 g
